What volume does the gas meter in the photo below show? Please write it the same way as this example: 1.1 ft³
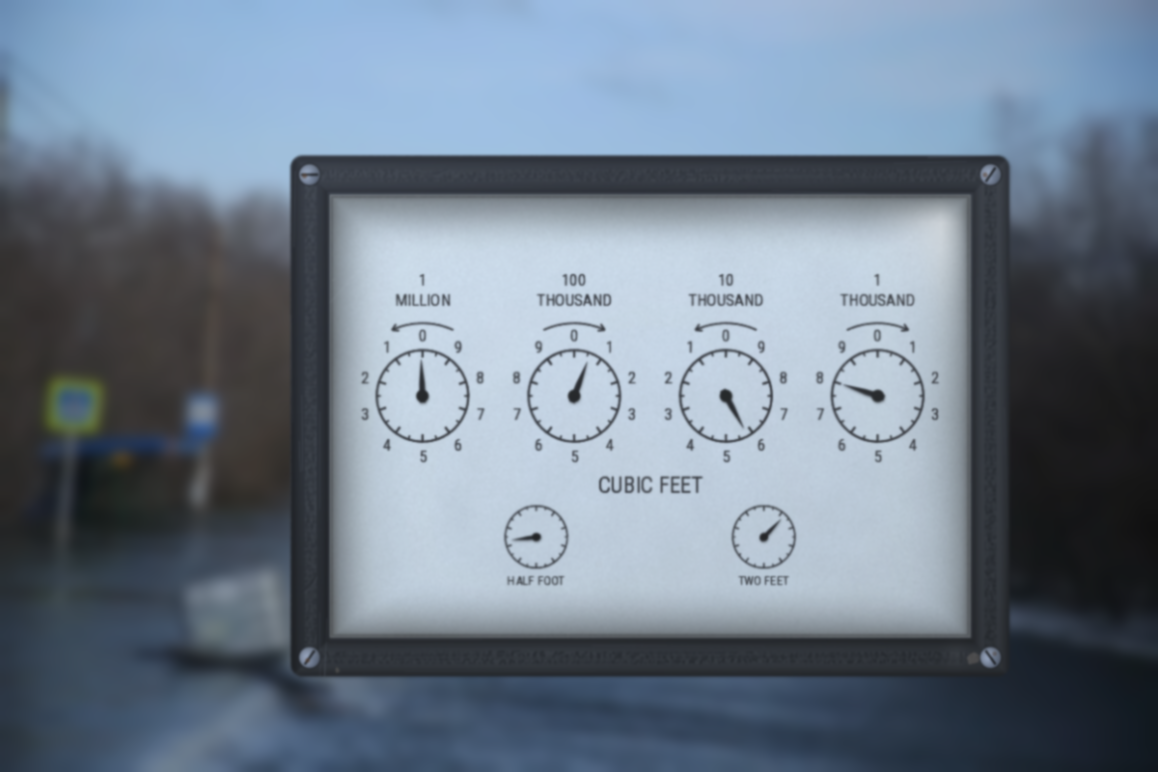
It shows 5800 ft³
